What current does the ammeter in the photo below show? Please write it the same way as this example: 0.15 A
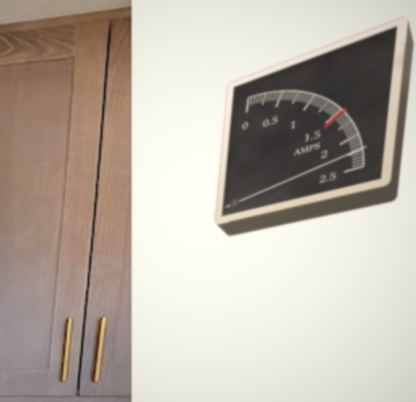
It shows 2.25 A
